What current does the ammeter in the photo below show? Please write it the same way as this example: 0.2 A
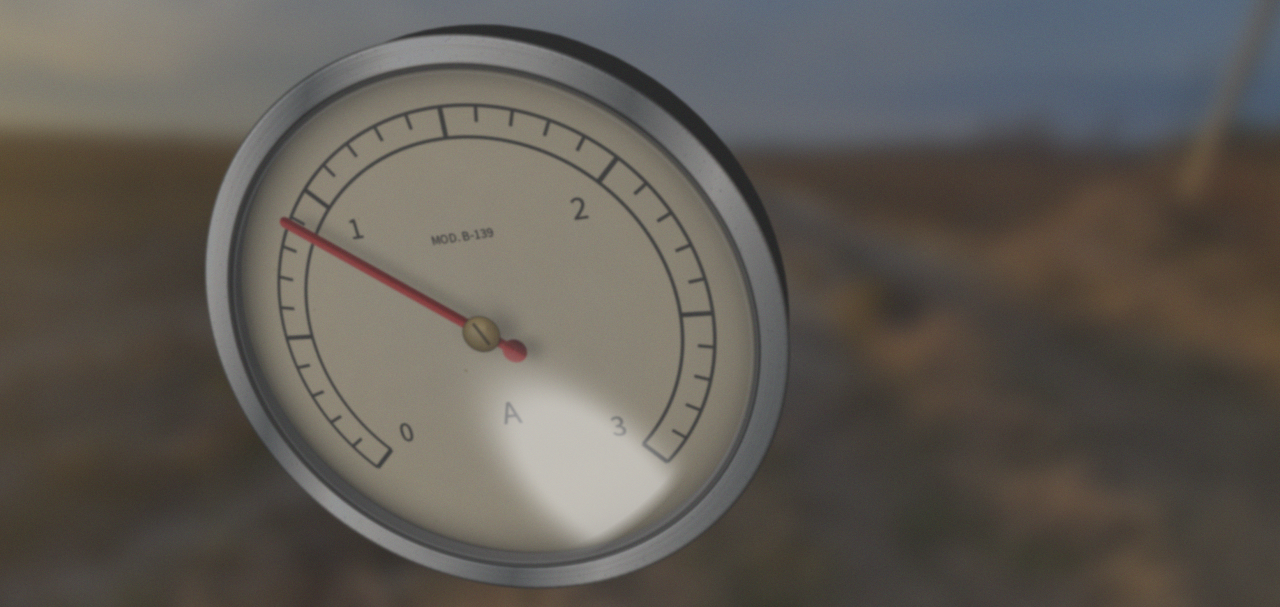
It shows 0.9 A
